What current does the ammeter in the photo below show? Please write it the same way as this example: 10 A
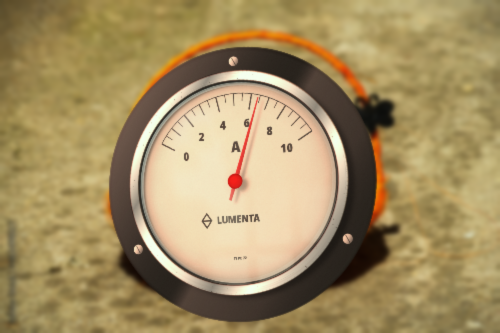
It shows 6.5 A
